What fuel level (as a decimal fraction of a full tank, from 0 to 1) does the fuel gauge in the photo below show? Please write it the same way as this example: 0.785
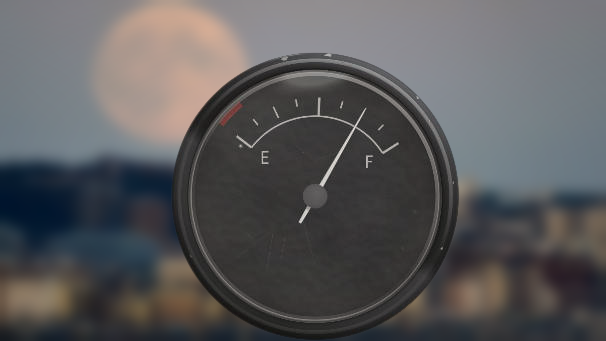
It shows 0.75
